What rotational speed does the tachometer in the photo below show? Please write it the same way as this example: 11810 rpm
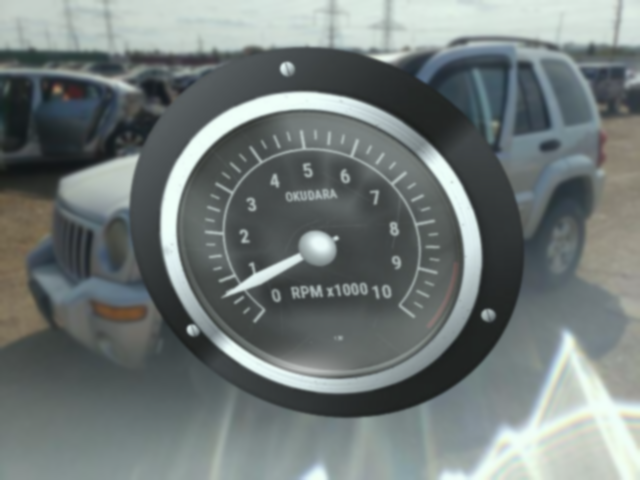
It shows 750 rpm
